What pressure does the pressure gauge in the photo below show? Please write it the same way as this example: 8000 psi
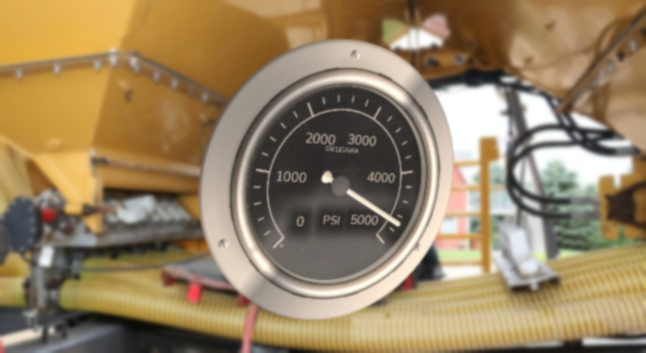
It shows 4700 psi
